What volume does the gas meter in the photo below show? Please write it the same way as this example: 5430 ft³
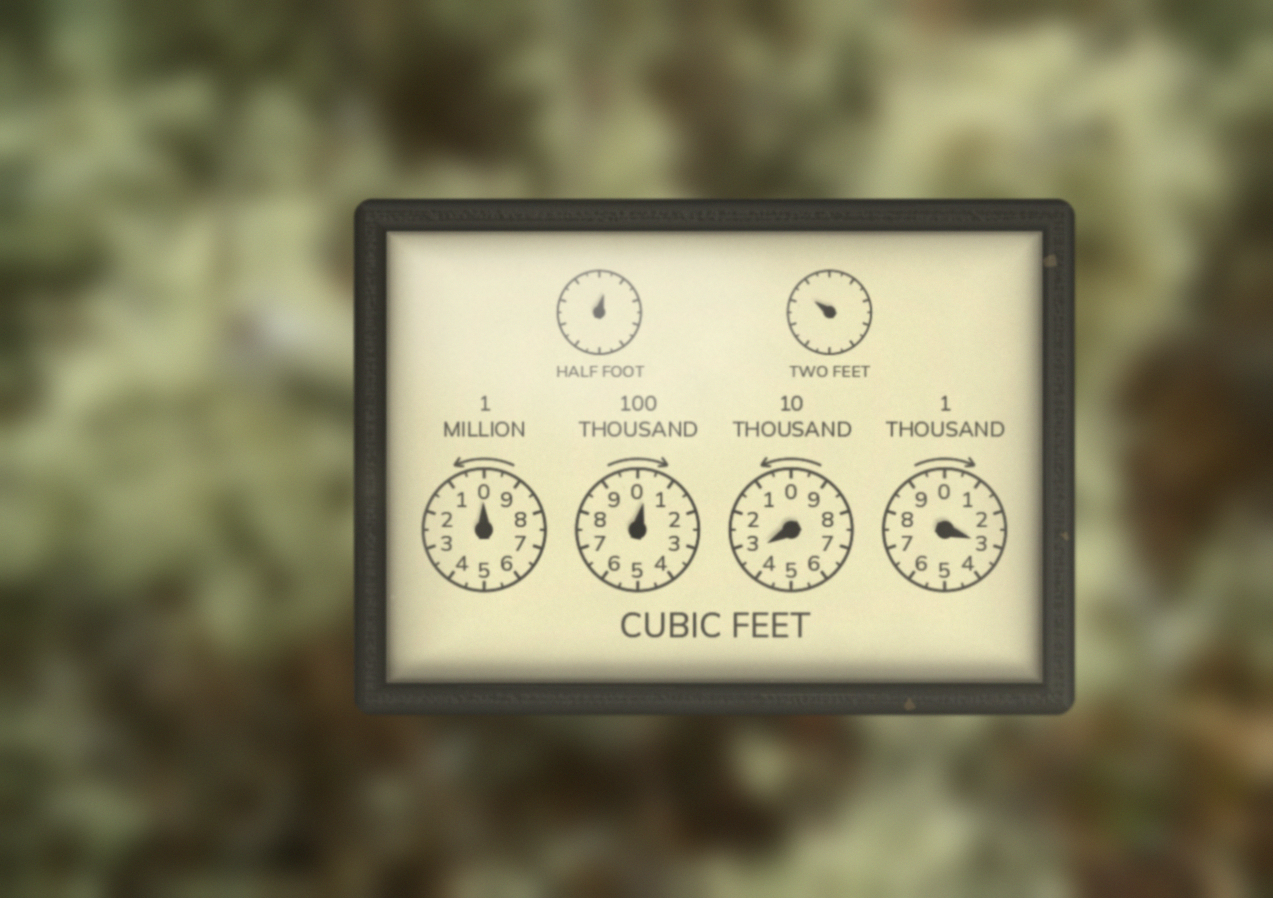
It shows 3300 ft³
